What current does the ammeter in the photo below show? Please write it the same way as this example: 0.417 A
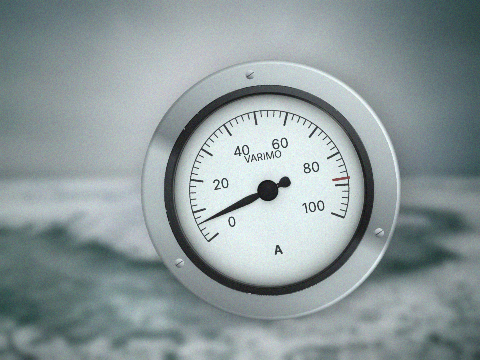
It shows 6 A
